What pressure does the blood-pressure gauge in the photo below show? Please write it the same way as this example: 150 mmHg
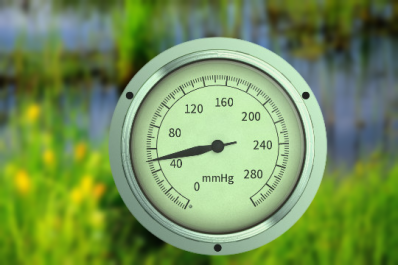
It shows 50 mmHg
